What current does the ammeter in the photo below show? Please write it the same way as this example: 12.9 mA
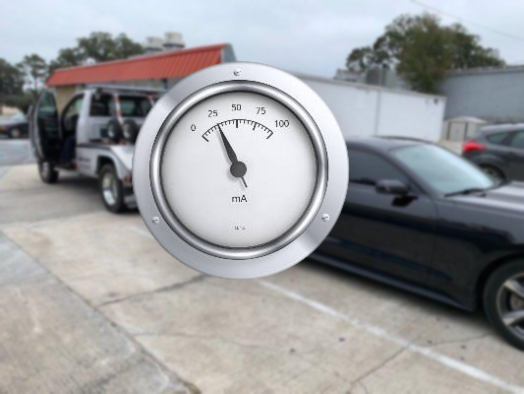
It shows 25 mA
